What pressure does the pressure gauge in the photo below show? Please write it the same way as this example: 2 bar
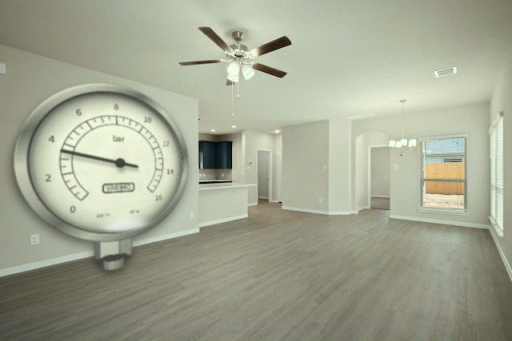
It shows 3.5 bar
